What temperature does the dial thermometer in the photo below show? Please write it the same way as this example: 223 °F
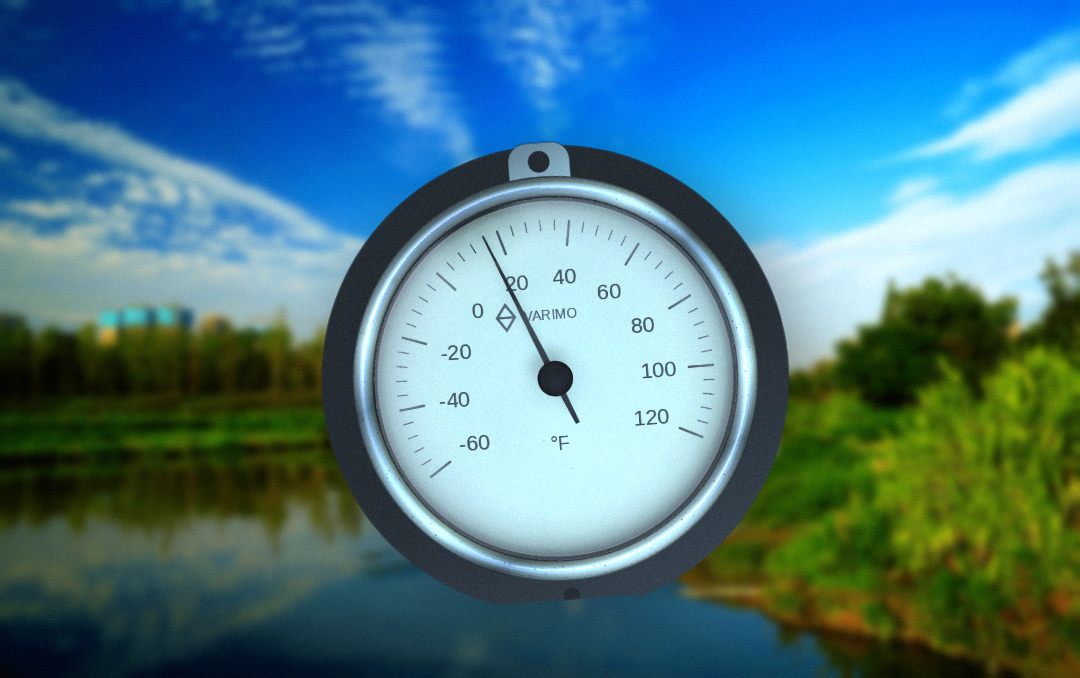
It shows 16 °F
